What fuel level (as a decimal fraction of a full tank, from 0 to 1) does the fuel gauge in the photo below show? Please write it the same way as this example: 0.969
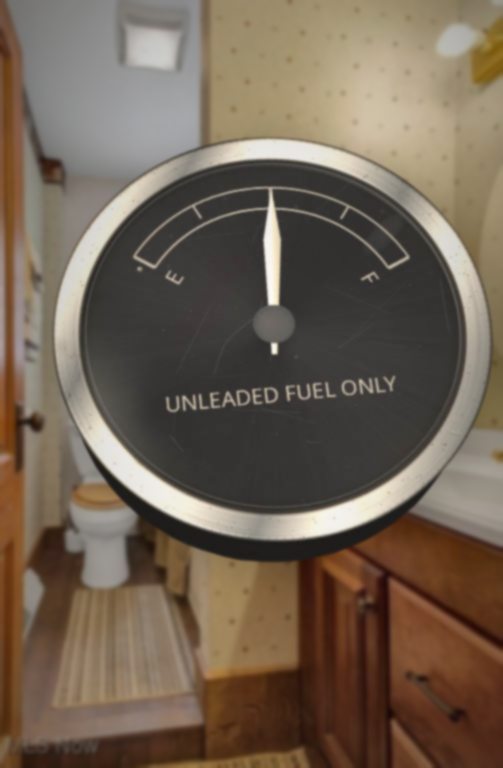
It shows 0.5
